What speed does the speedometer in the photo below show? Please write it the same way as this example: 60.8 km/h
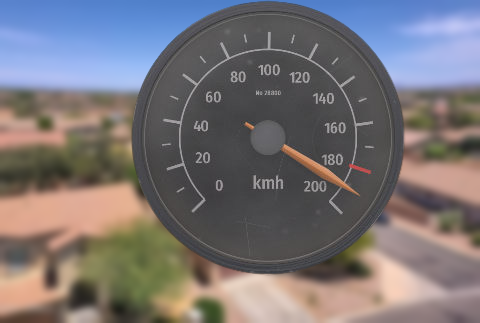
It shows 190 km/h
